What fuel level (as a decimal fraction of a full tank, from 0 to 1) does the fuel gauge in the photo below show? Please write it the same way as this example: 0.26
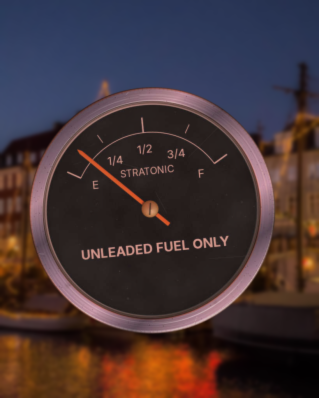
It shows 0.125
